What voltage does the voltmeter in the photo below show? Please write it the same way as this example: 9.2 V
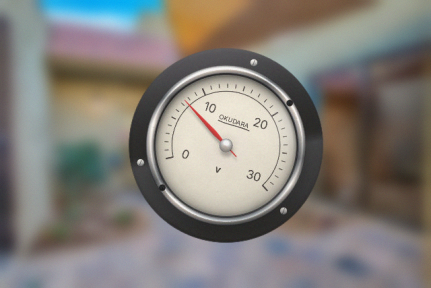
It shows 7.5 V
